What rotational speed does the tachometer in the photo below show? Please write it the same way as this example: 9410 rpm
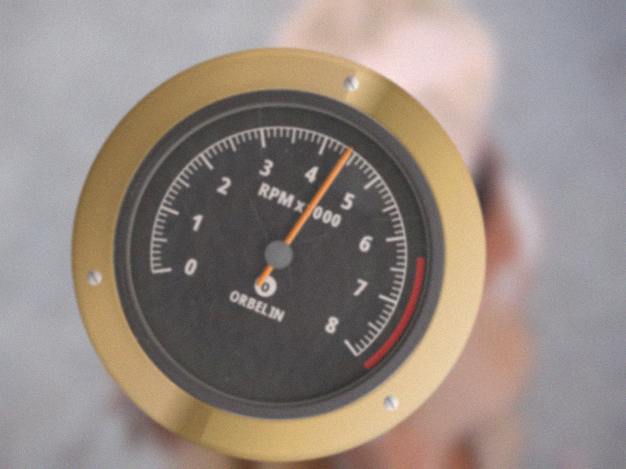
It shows 4400 rpm
